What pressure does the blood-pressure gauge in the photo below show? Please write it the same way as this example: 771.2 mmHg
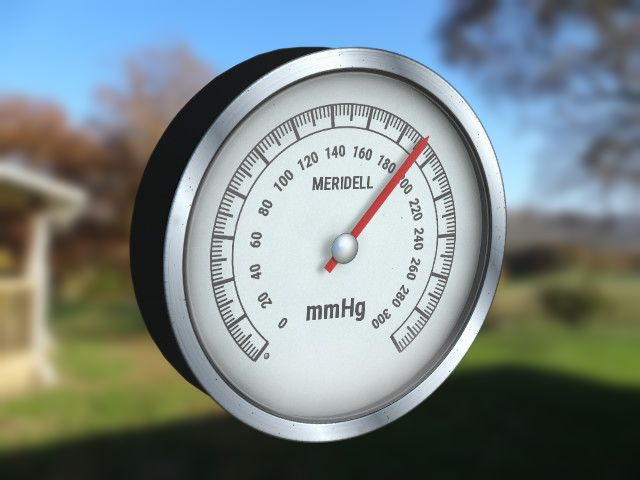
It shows 190 mmHg
